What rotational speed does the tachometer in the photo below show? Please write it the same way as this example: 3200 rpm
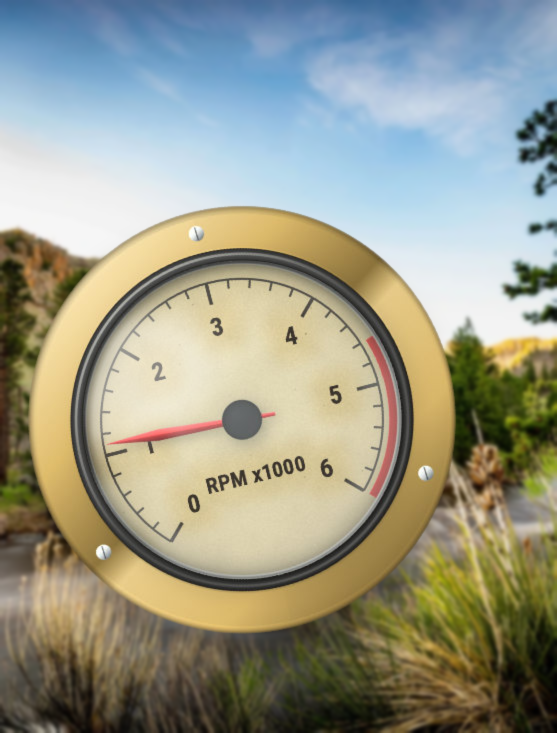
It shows 1100 rpm
